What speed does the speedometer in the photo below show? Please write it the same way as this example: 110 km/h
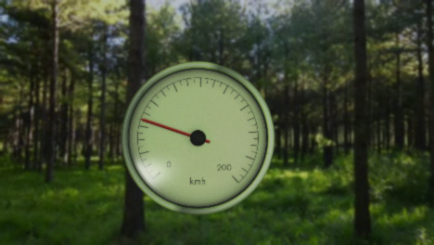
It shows 45 km/h
